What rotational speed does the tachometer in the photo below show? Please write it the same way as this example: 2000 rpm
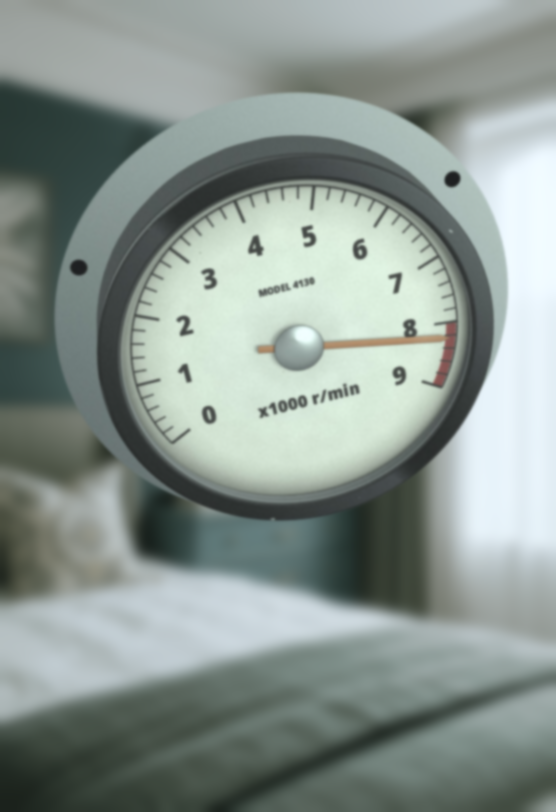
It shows 8200 rpm
